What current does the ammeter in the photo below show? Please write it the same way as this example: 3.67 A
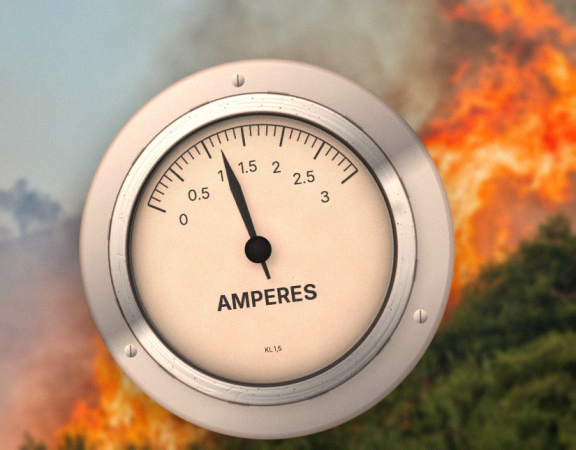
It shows 1.2 A
